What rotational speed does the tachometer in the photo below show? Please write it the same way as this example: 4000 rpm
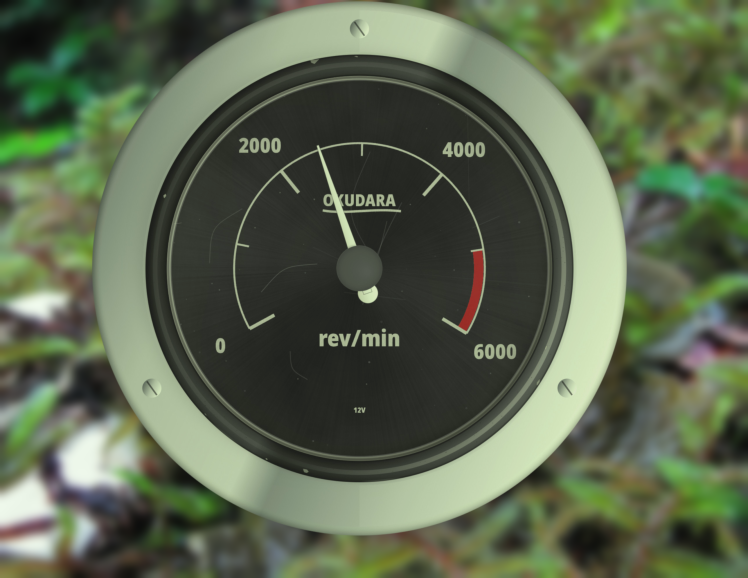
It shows 2500 rpm
